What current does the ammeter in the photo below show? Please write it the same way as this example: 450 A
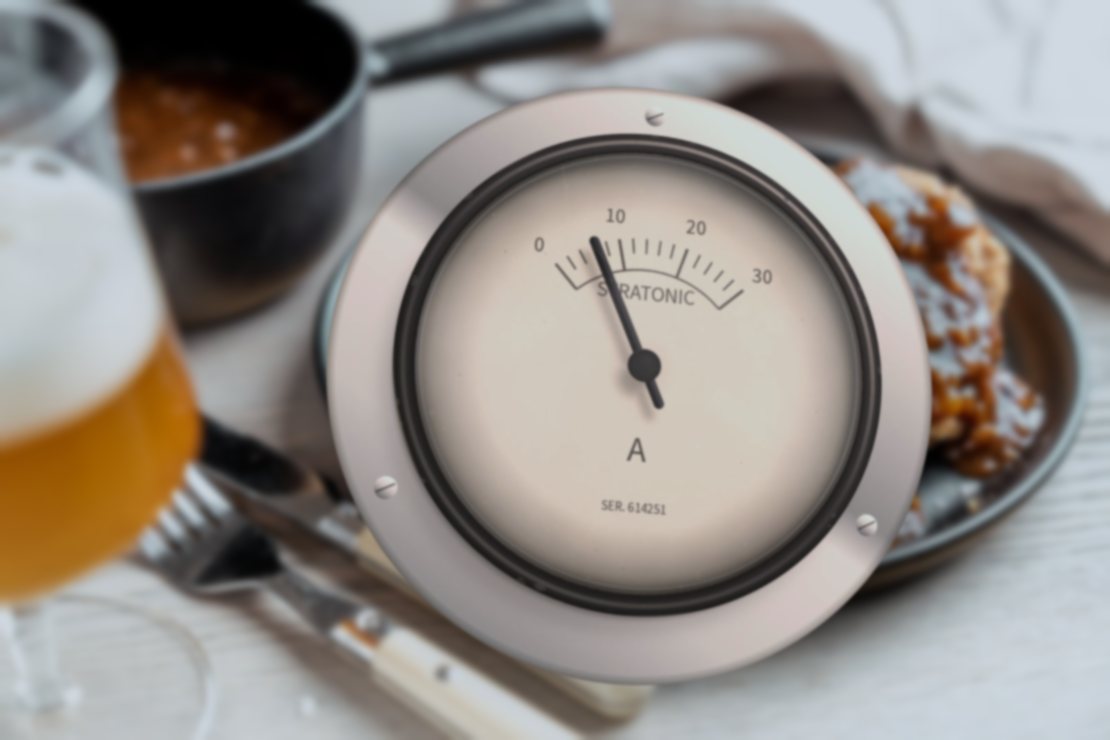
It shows 6 A
